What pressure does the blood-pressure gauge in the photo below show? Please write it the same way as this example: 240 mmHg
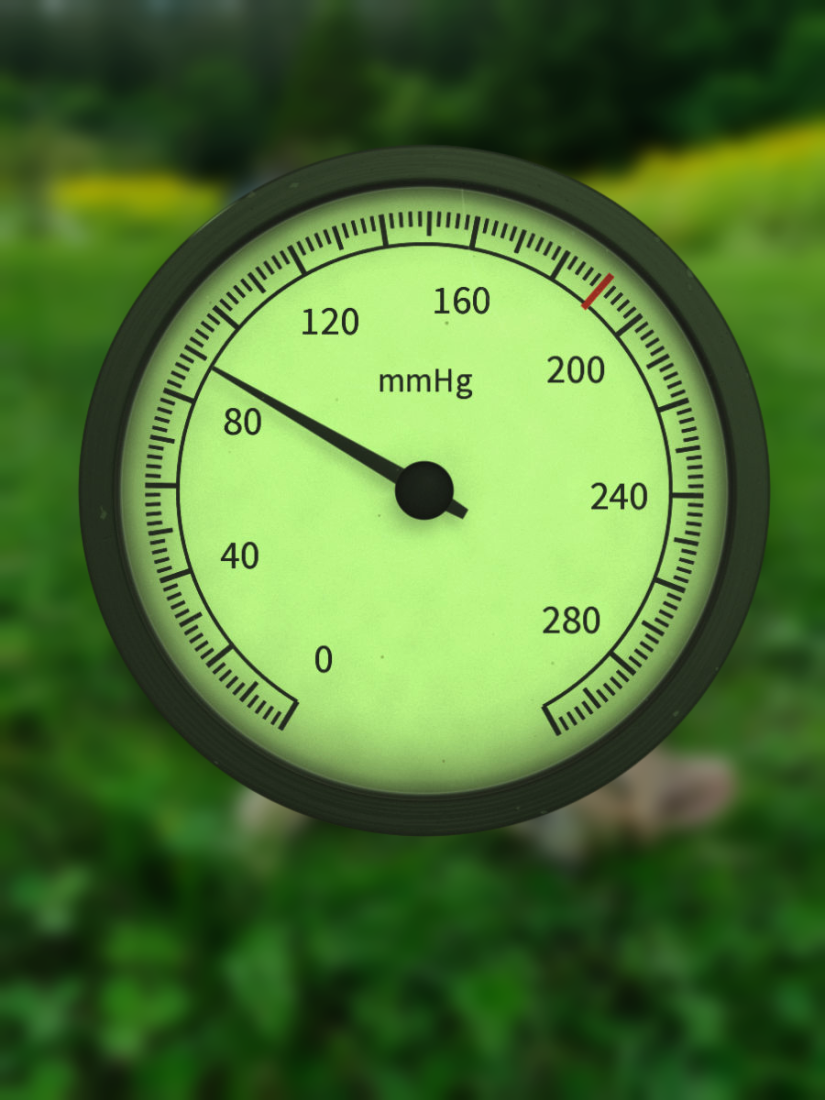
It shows 89 mmHg
